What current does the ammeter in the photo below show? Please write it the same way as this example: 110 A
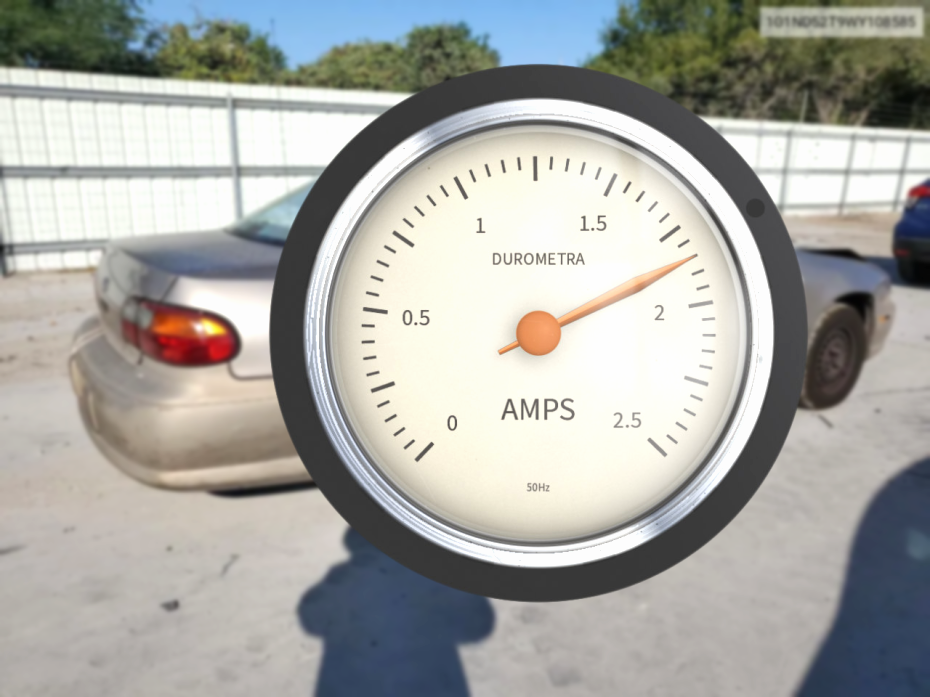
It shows 1.85 A
